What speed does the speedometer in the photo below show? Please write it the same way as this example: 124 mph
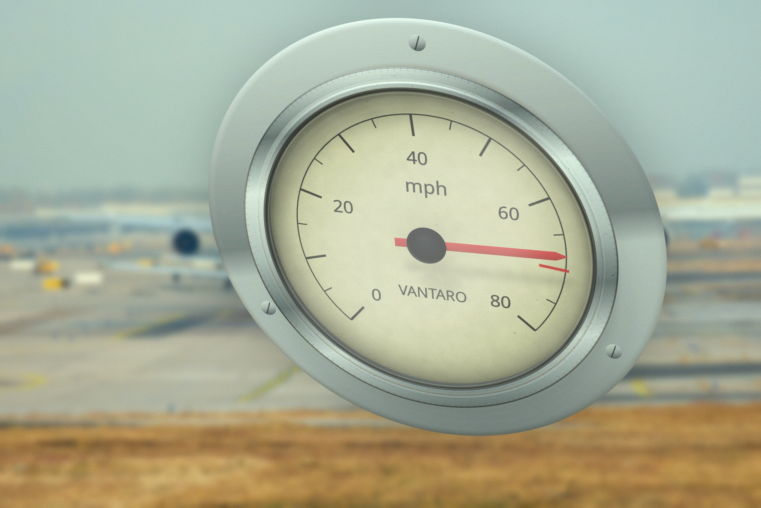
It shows 67.5 mph
